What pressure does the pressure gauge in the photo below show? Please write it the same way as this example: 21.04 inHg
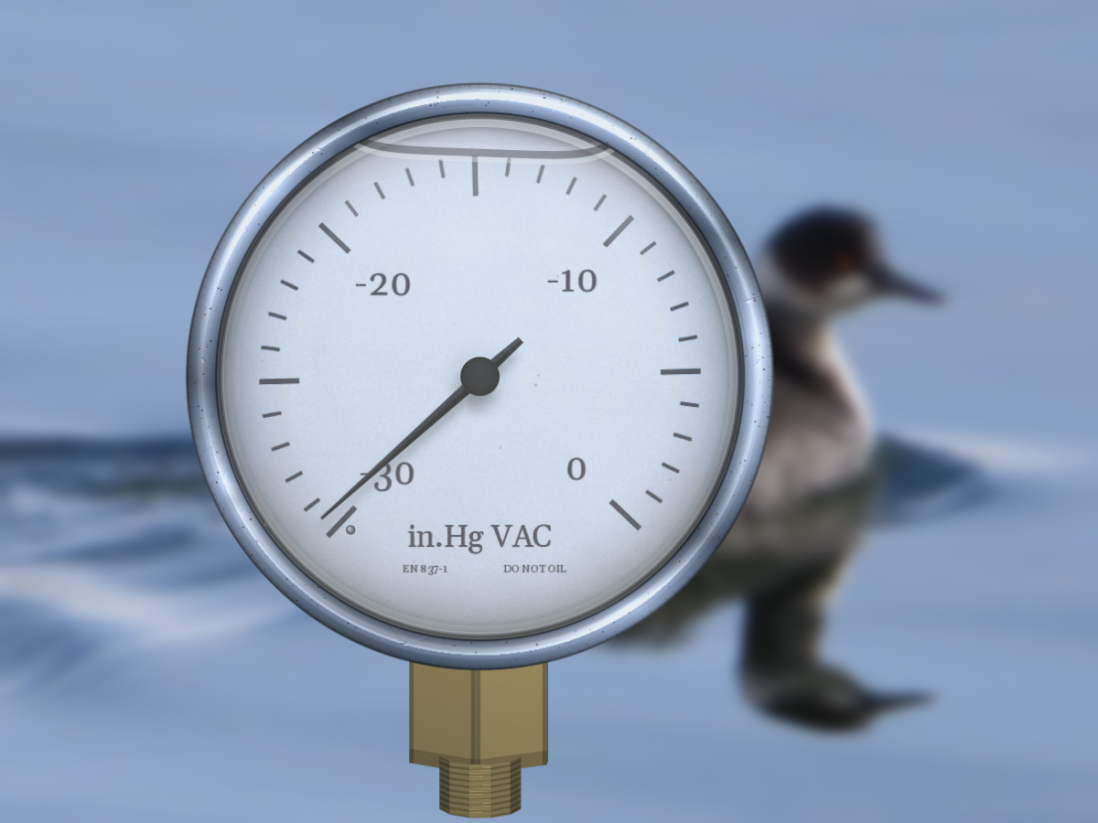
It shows -29.5 inHg
